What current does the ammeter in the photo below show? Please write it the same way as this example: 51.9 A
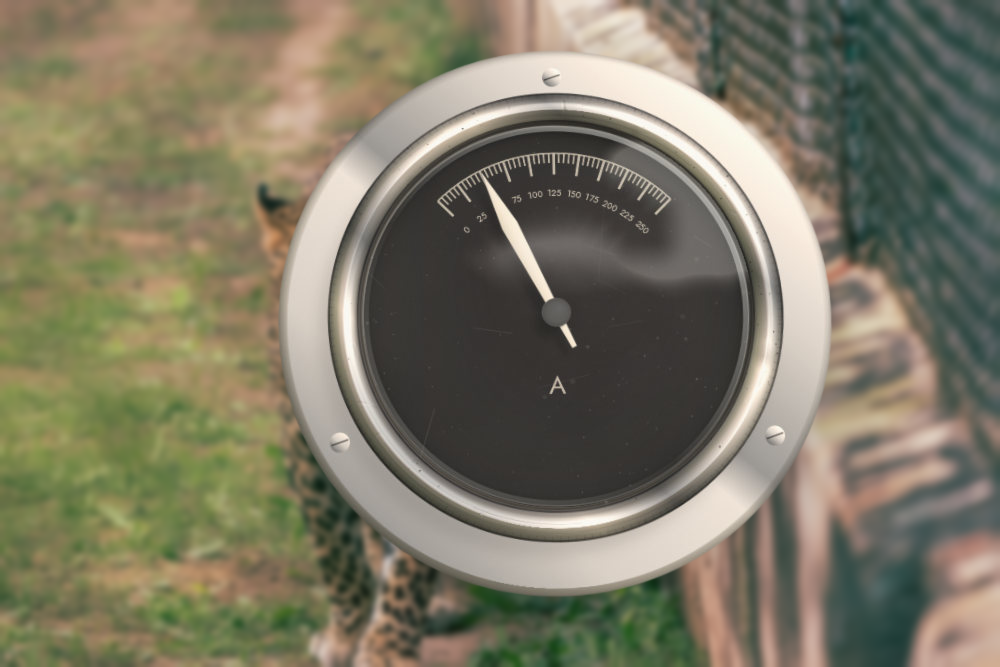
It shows 50 A
